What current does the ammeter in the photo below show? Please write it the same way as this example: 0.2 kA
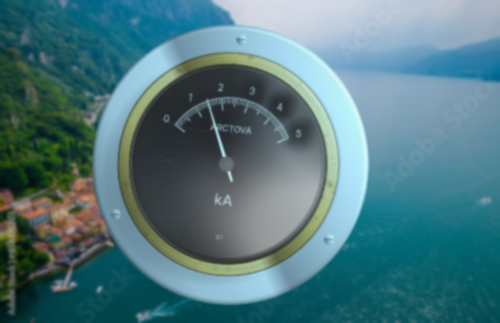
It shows 1.5 kA
